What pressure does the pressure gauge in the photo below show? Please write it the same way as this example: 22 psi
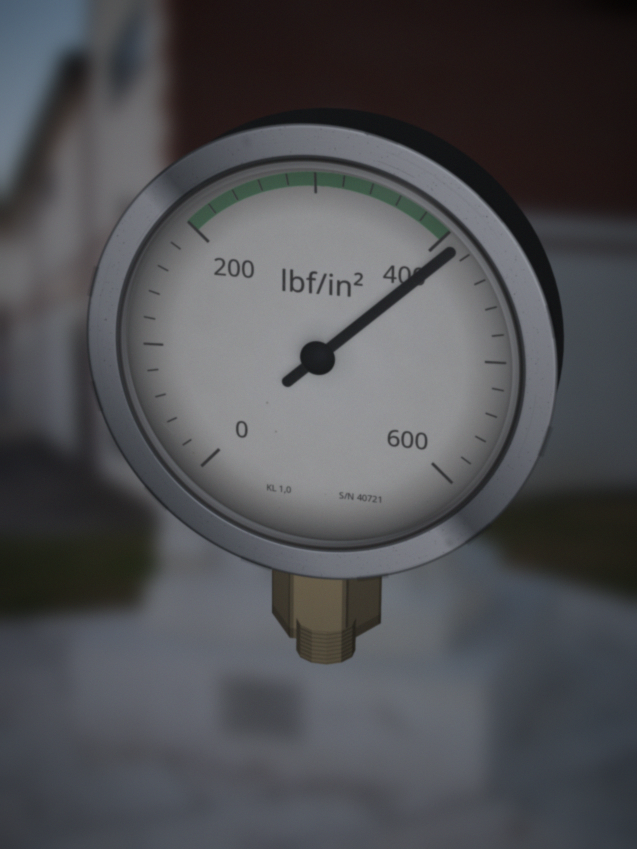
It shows 410 psi
